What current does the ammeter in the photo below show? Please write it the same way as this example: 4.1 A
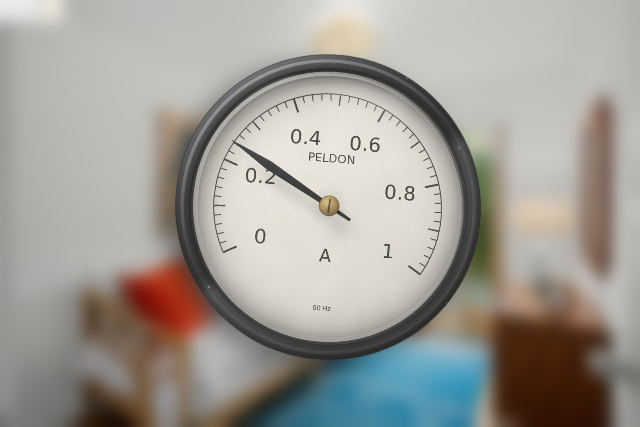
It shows 0.24 A
